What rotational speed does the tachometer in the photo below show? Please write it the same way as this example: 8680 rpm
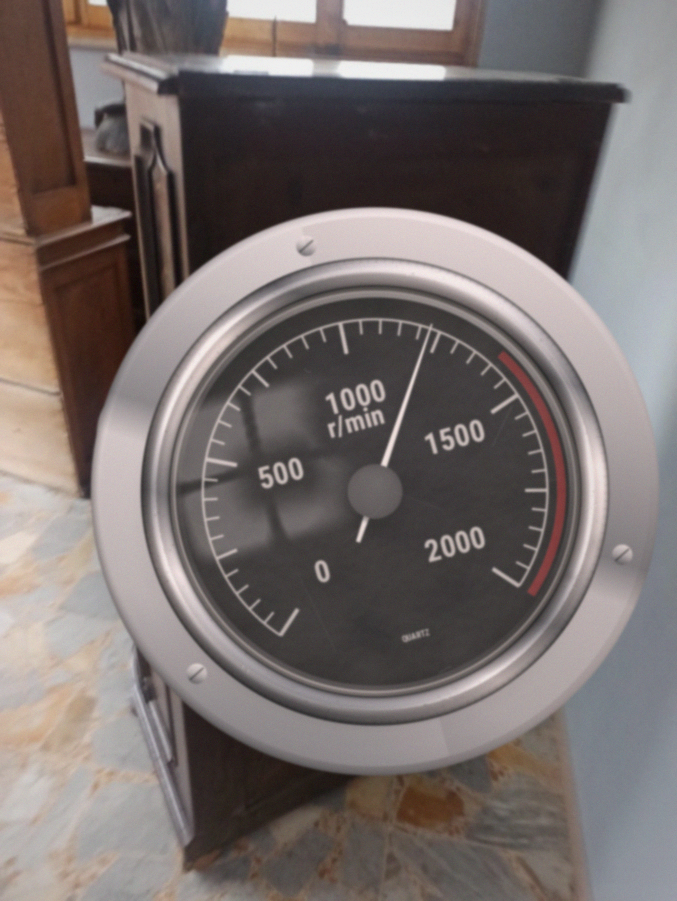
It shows 1225 rpm
